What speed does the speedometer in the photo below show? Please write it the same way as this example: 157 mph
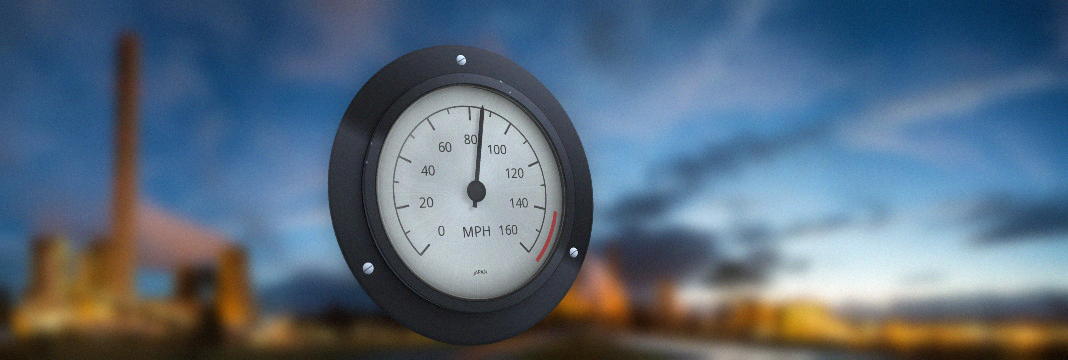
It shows 85 mph
